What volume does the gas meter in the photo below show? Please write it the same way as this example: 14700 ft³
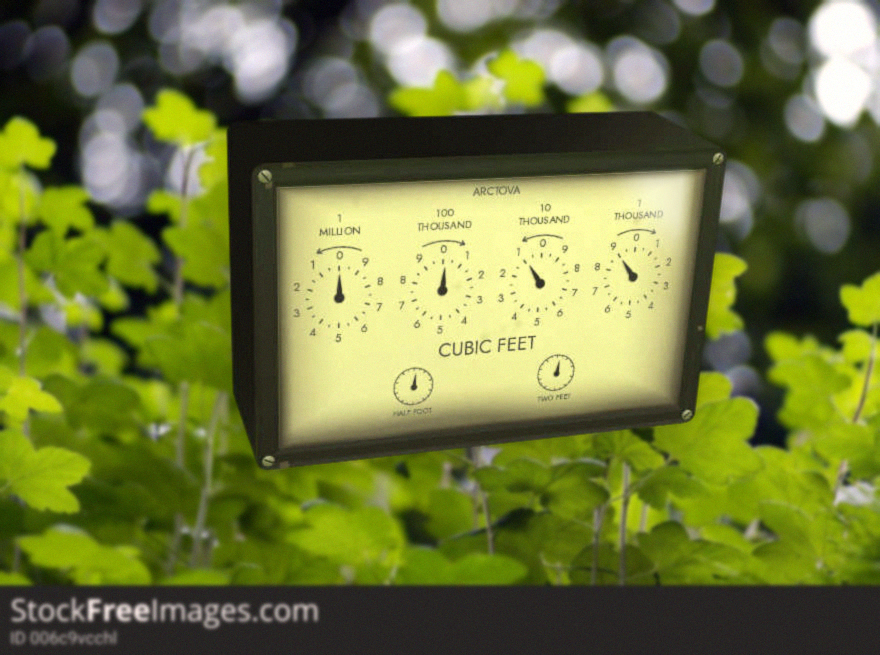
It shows 900 ft³
